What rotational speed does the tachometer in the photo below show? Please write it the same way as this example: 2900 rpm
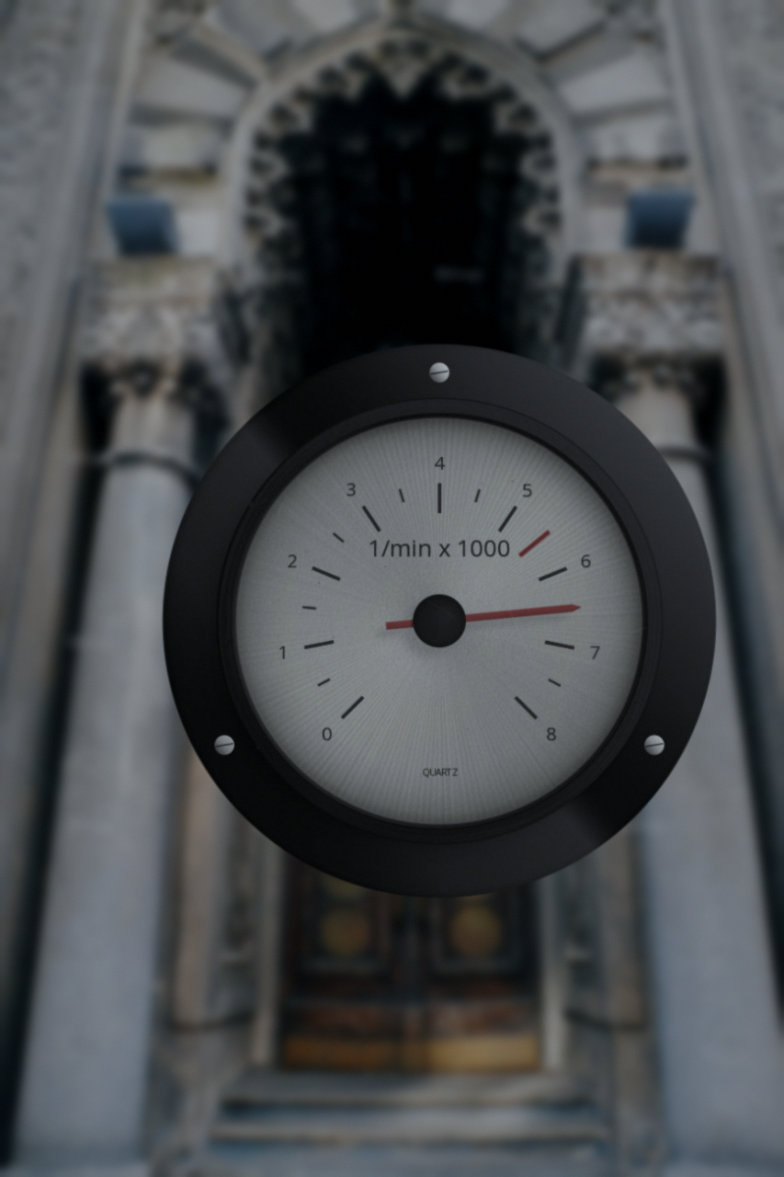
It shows 6500 rpm
